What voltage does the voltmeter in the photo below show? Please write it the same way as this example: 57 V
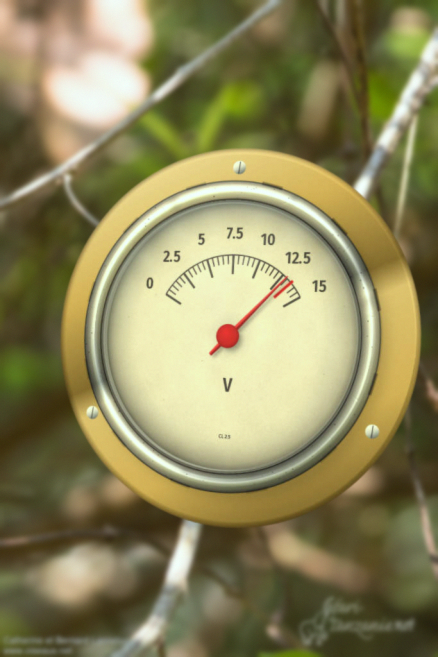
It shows 13 V
